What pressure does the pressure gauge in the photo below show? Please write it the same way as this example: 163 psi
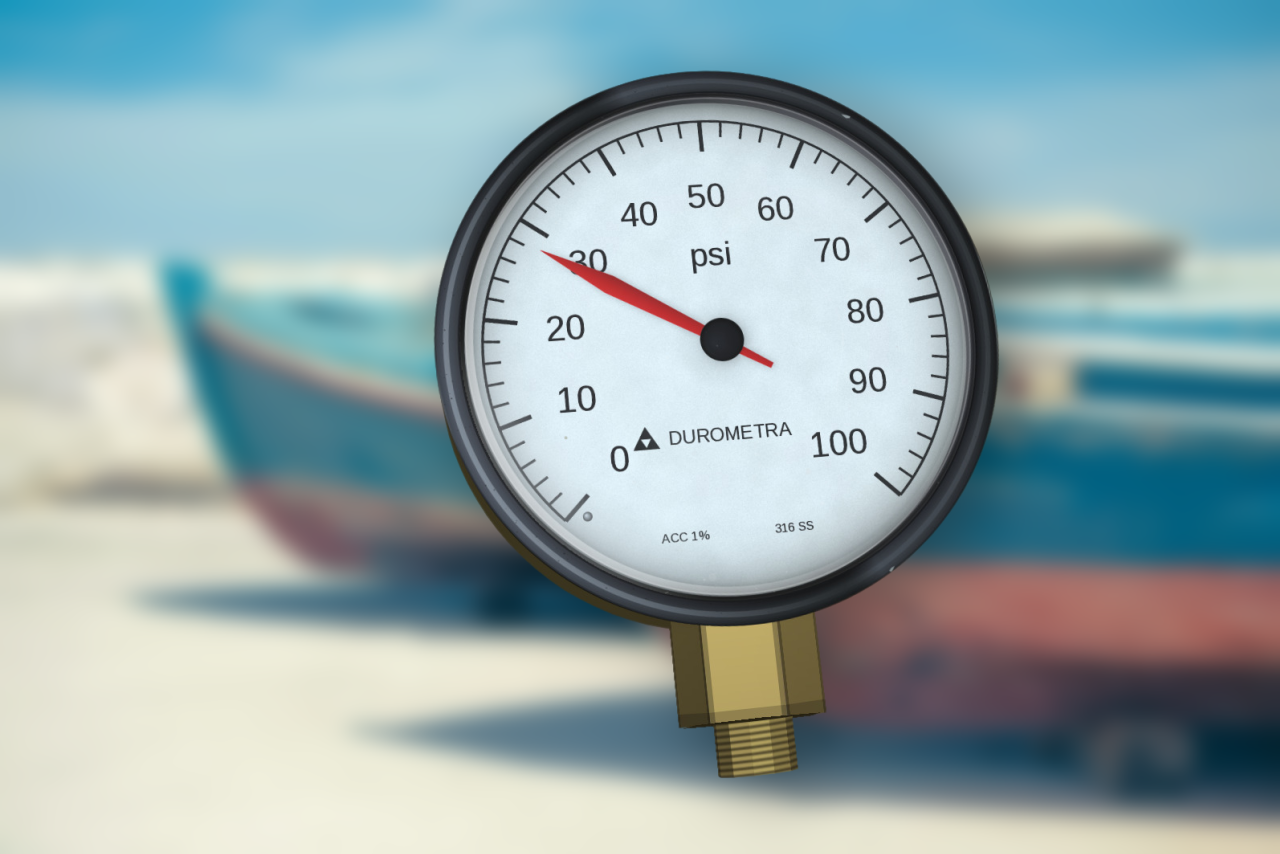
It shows 28 psi
